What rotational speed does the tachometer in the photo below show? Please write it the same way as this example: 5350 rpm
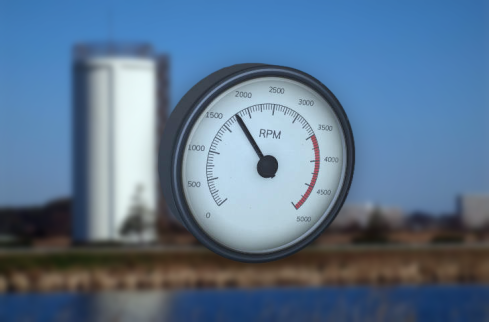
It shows 1750 rpm
